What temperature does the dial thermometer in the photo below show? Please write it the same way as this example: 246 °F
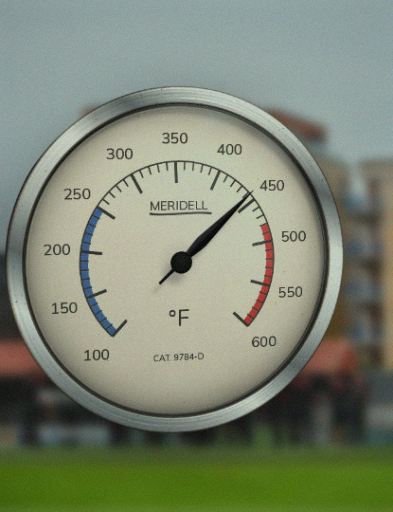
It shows 440 °F
